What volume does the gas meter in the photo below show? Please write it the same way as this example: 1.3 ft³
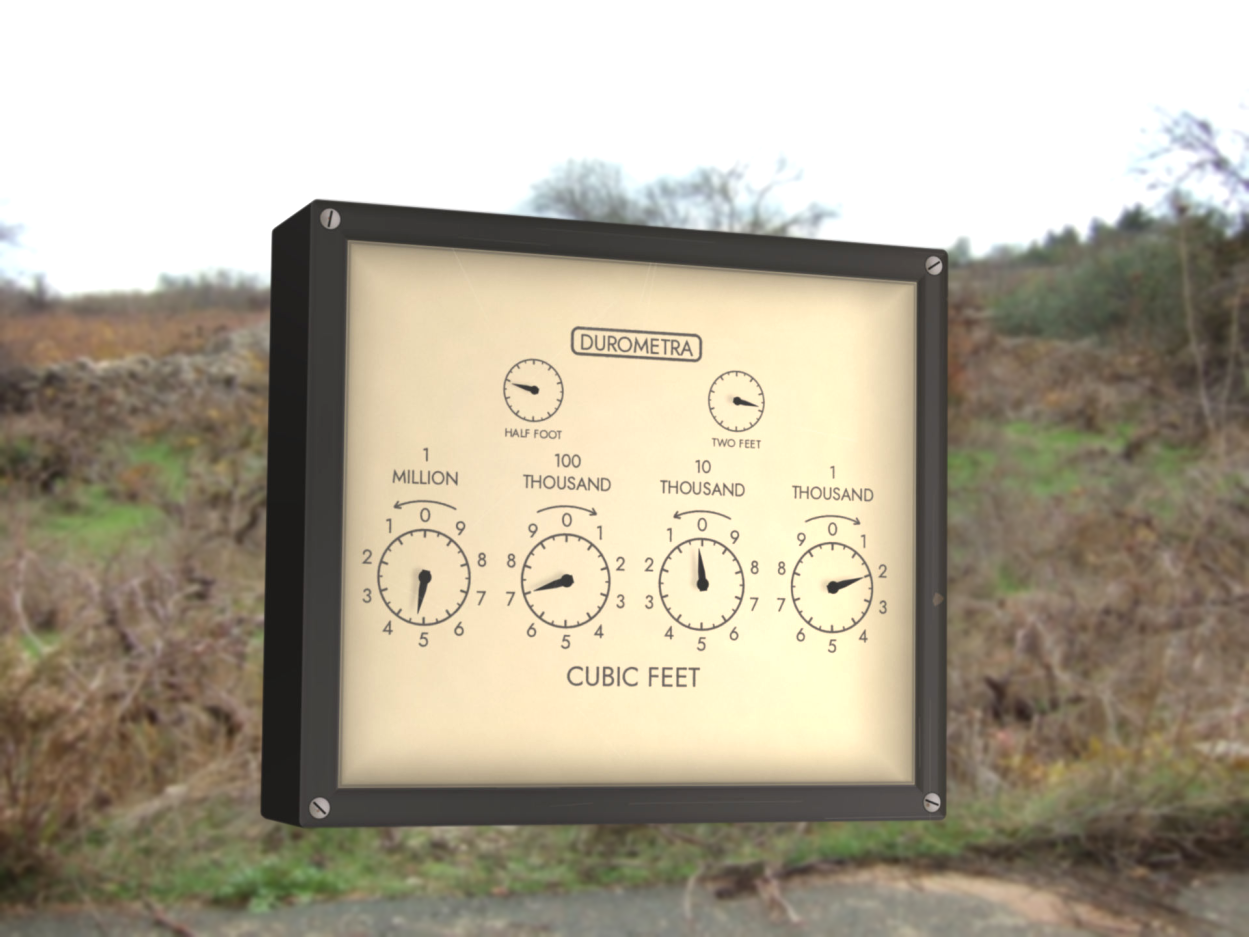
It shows 470200 ft³
